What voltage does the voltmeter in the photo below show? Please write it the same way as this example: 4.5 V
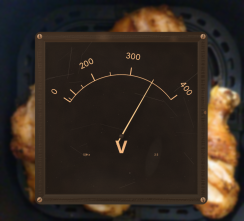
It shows 350 V
